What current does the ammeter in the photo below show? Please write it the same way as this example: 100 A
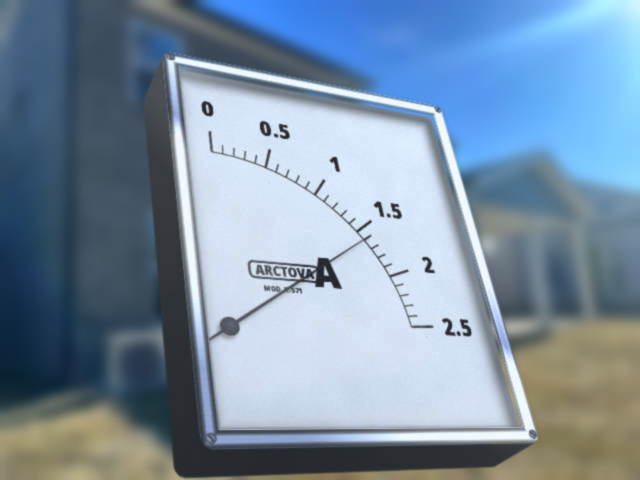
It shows 1.6 A
